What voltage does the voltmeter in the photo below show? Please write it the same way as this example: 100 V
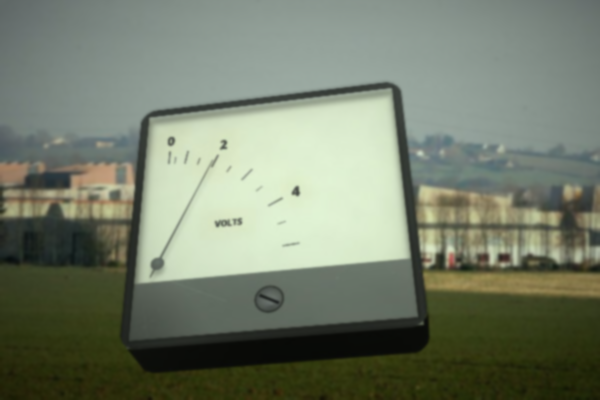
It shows 2 V
